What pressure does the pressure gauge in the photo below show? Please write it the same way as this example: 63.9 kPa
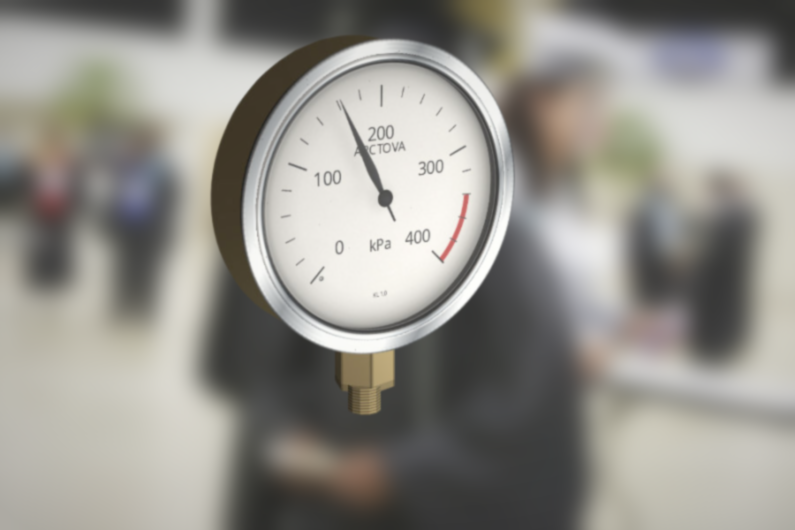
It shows 160 kPa
